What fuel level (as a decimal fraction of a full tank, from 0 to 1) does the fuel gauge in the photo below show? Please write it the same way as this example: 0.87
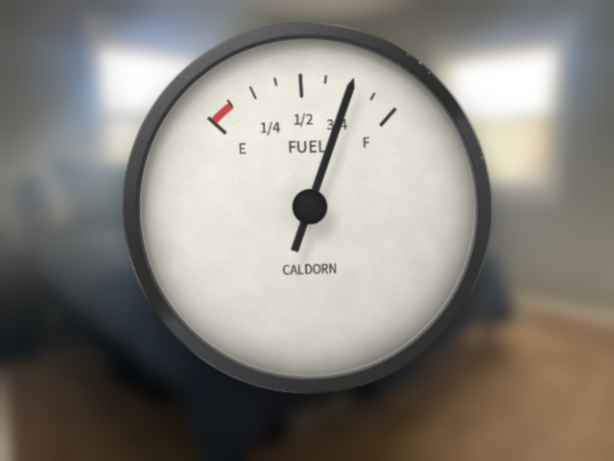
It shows 0.75
